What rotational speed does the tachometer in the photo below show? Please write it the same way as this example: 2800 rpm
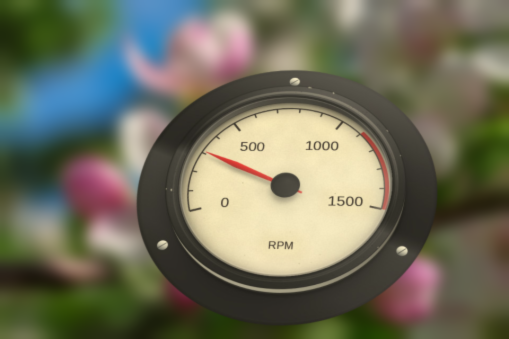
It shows 300 rpm
